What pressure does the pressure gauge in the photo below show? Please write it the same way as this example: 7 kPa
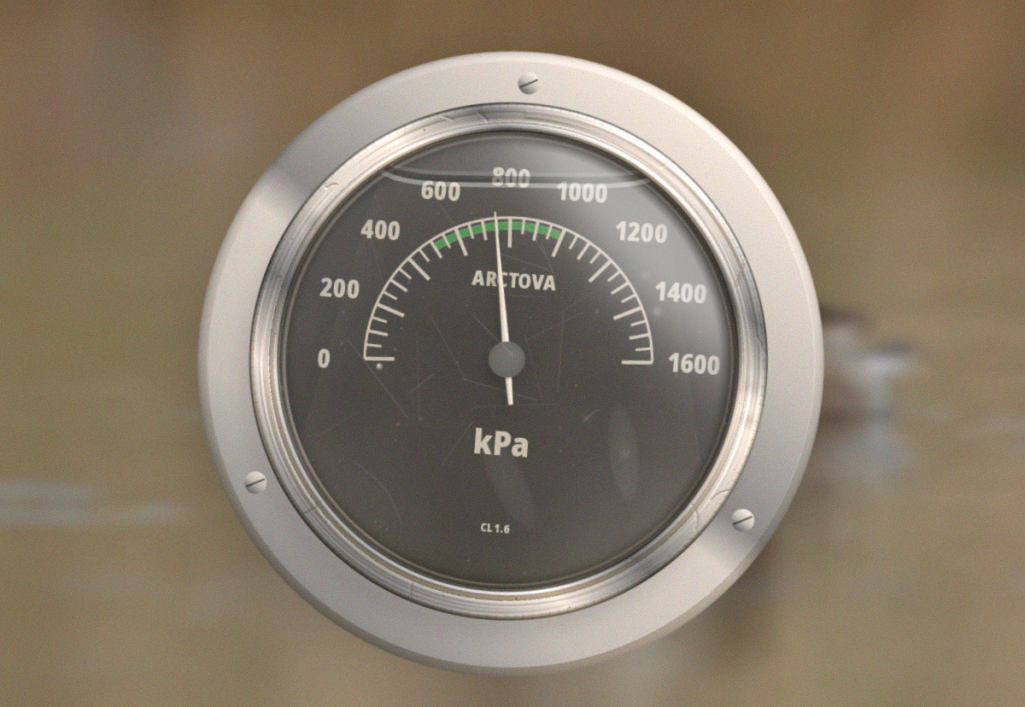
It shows 750 kPa
